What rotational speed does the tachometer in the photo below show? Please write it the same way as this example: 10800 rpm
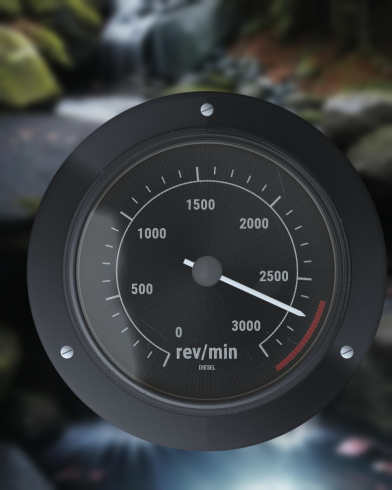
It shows 2700 rpm
